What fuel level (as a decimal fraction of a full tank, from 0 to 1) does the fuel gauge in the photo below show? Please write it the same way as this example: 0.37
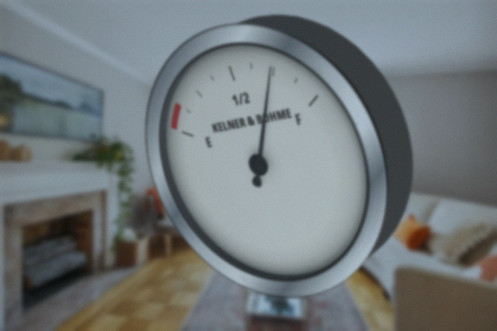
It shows 0.75
